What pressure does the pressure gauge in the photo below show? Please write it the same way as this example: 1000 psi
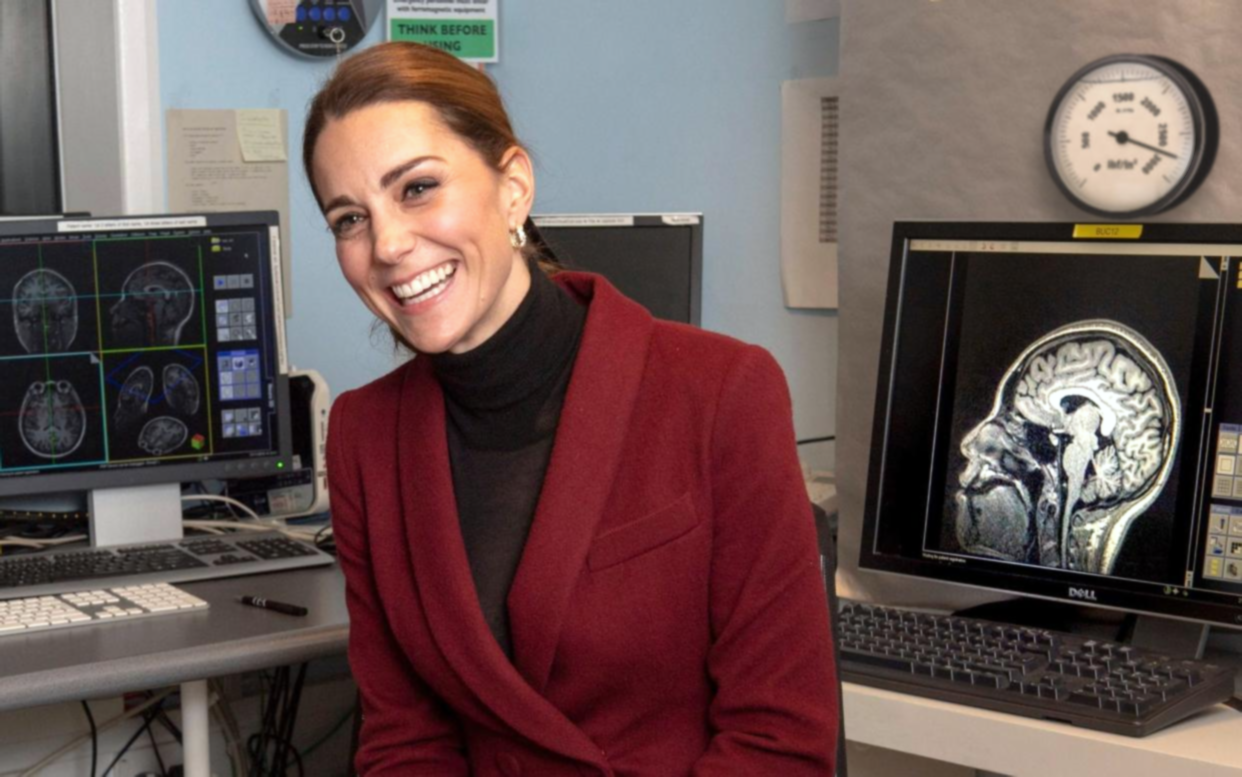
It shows 2750 psi
